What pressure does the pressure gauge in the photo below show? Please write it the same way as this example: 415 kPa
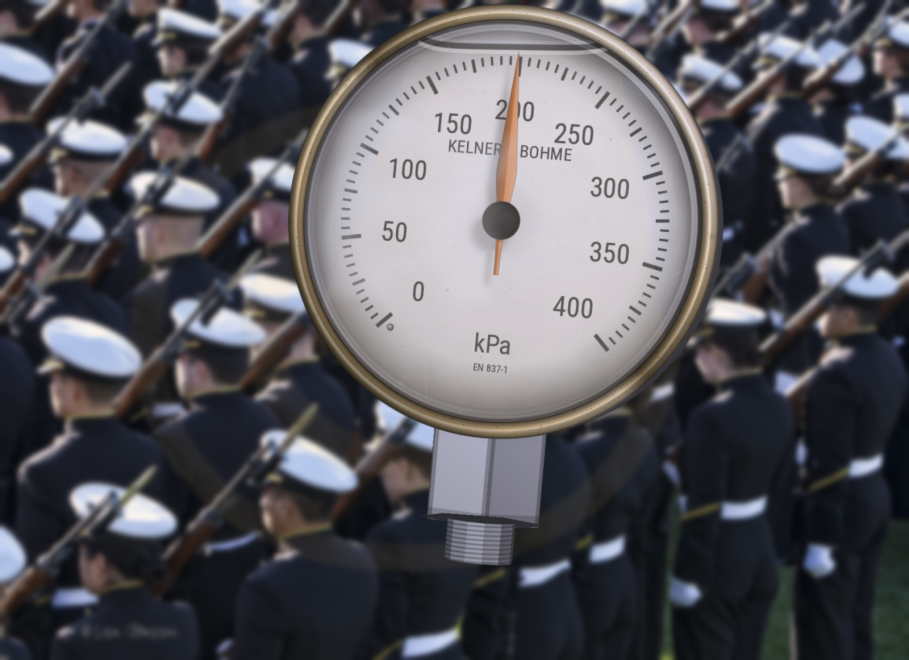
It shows 200 kPa
